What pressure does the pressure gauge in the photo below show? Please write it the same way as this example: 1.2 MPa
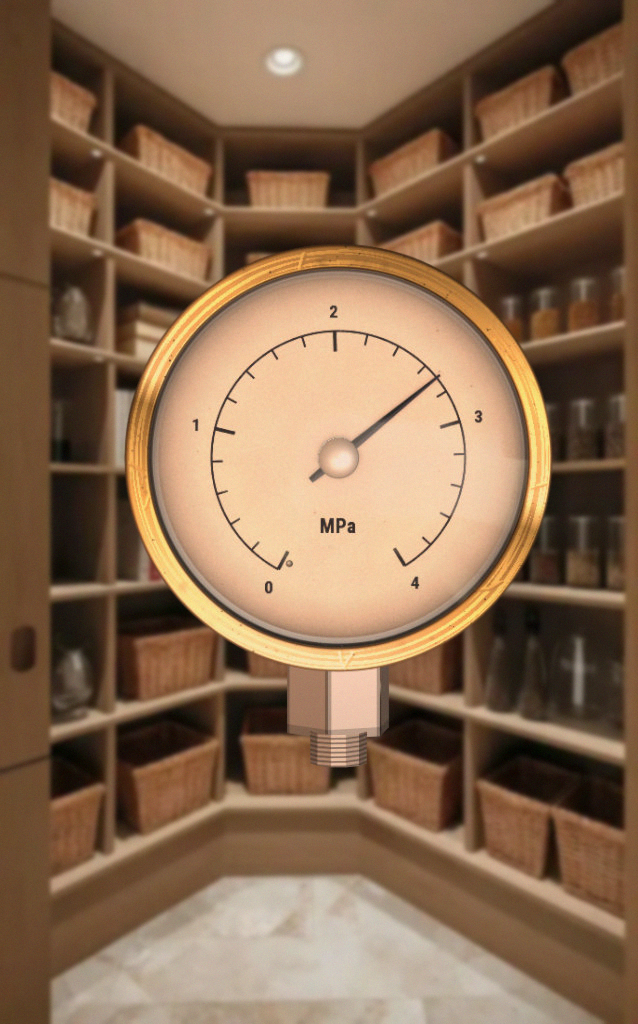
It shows 2.7 MPa
